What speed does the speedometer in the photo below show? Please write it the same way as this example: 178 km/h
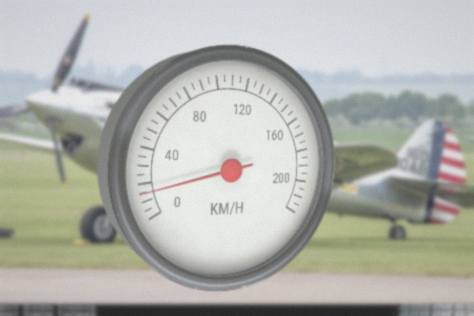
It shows 15 km/h
